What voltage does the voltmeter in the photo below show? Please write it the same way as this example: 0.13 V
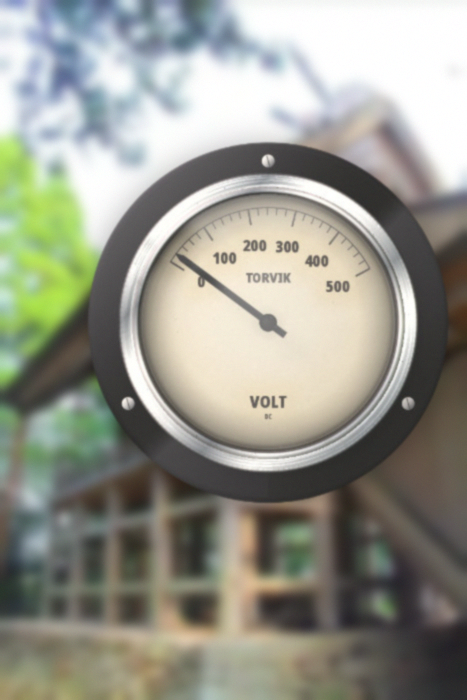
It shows 20 V
